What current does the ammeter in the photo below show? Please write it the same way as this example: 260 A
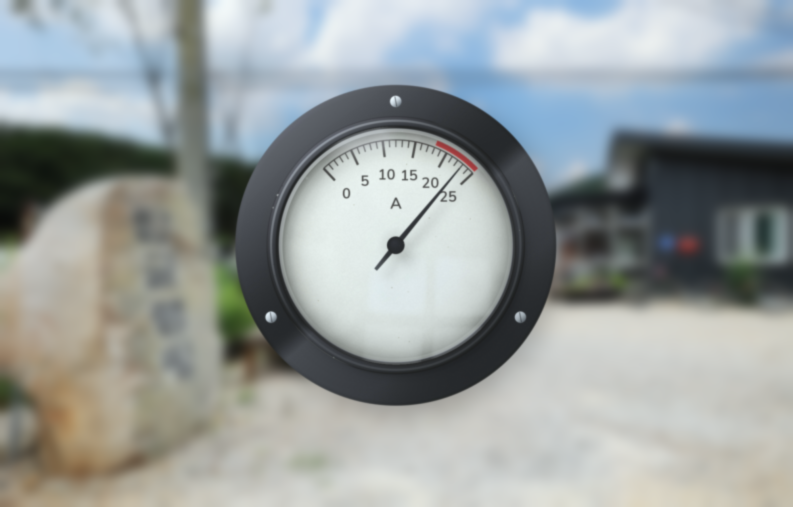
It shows 23 A
